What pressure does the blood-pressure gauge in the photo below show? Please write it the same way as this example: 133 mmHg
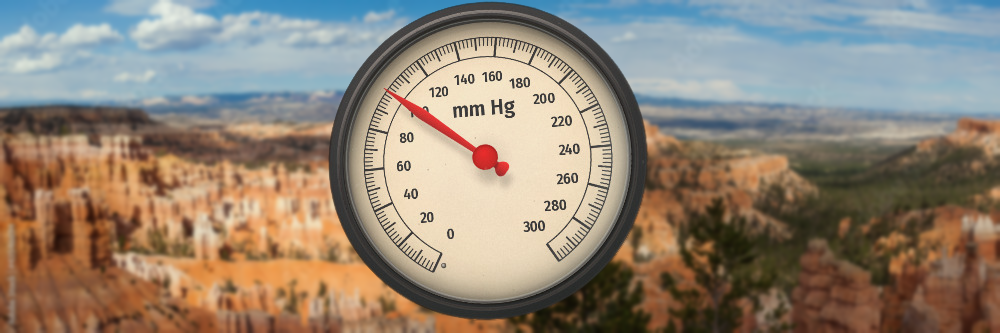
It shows 100 mmHg
